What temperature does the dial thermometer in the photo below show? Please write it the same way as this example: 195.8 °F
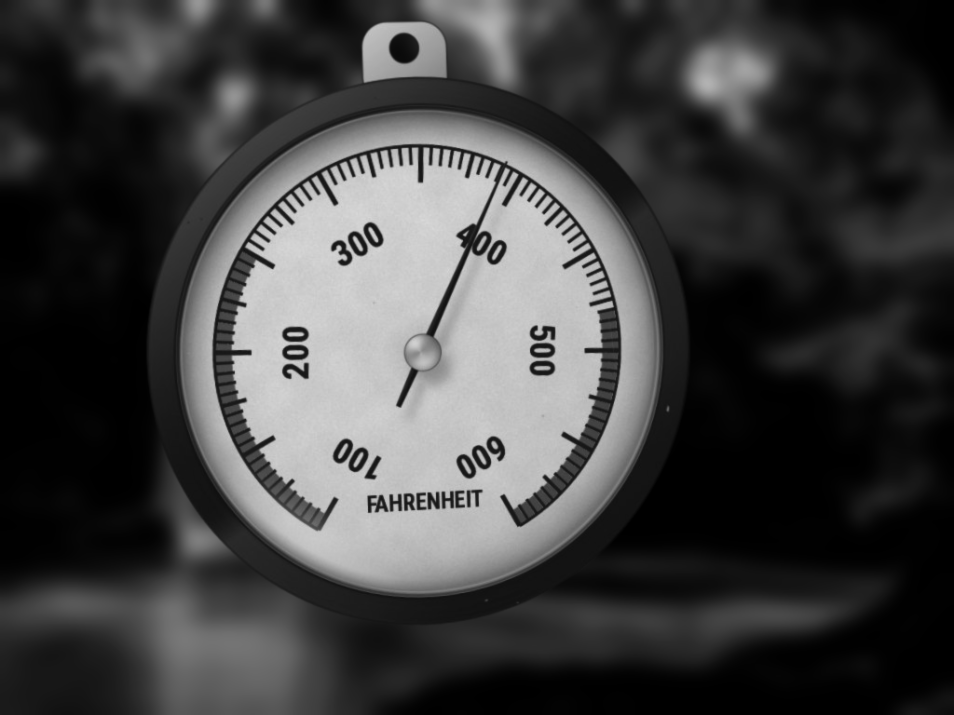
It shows 390 °F
